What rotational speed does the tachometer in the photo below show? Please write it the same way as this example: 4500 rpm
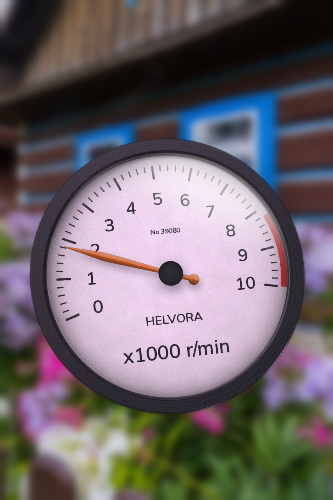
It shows 1800 rpm
